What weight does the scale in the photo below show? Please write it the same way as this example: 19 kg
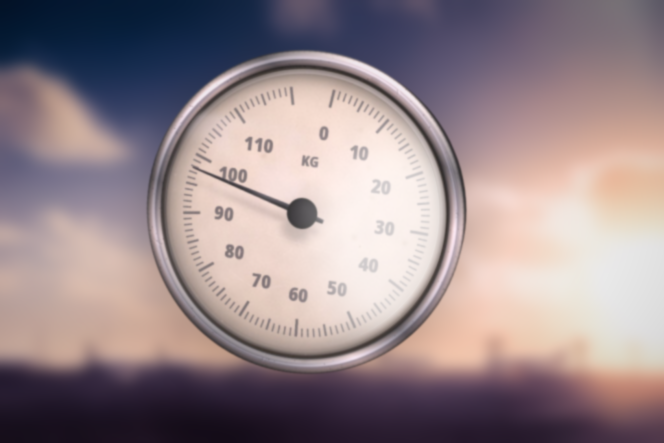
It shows 98 kg
